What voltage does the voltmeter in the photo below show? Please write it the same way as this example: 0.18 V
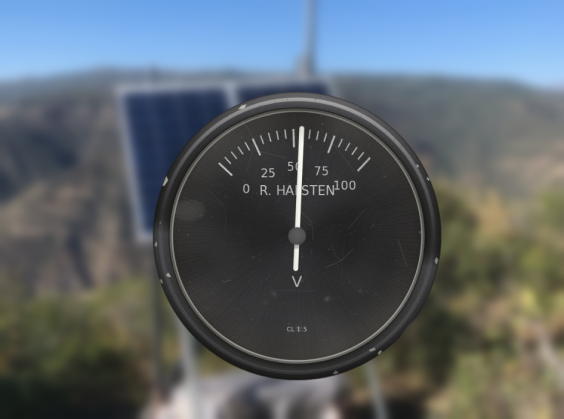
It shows 55 V
